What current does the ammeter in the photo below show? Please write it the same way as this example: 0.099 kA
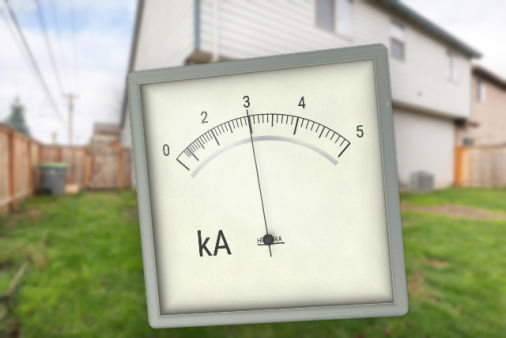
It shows 3 kA
